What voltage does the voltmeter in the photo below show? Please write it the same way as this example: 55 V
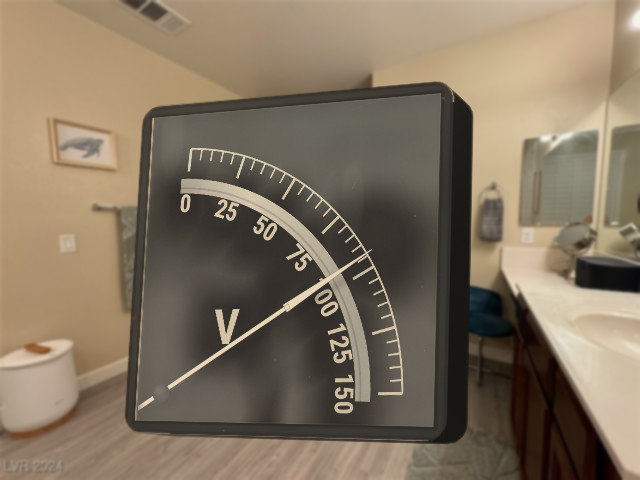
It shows 95 V
